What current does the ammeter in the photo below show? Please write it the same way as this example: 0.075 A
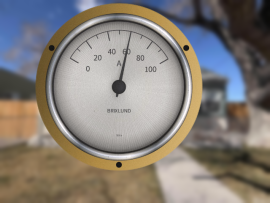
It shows 60 A
